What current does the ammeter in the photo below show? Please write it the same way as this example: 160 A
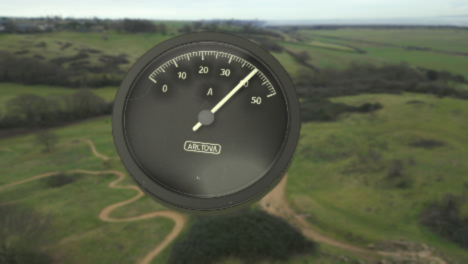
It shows 40 A
